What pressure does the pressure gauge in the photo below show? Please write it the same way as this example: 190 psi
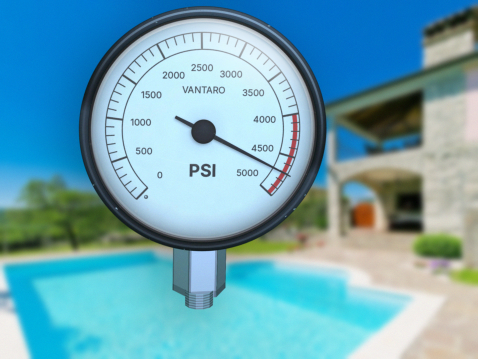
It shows 4700 psi
